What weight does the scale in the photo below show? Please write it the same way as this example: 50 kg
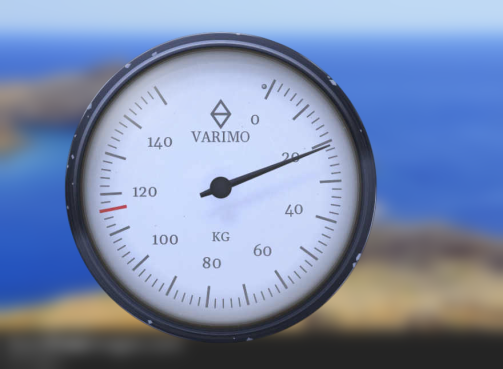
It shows 21 kg
